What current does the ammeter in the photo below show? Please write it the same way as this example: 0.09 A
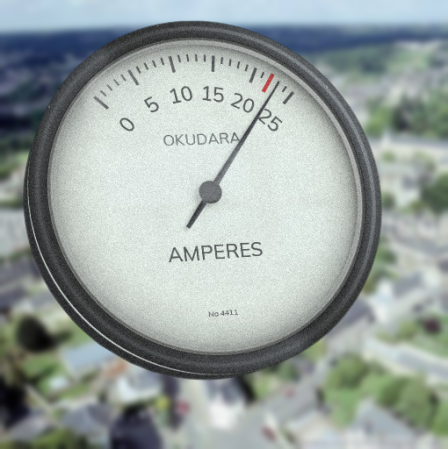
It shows 23 A
